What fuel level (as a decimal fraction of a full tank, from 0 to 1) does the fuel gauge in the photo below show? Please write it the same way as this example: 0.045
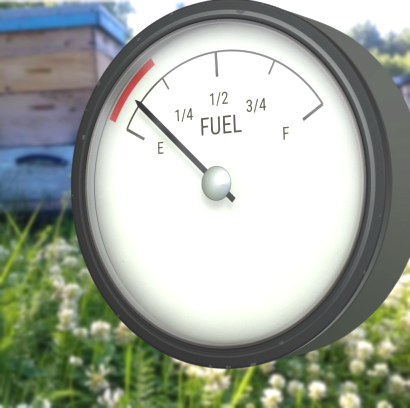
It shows 0.125
